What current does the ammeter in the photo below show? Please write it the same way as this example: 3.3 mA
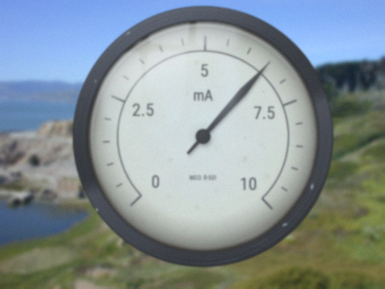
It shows 6.5 mA
